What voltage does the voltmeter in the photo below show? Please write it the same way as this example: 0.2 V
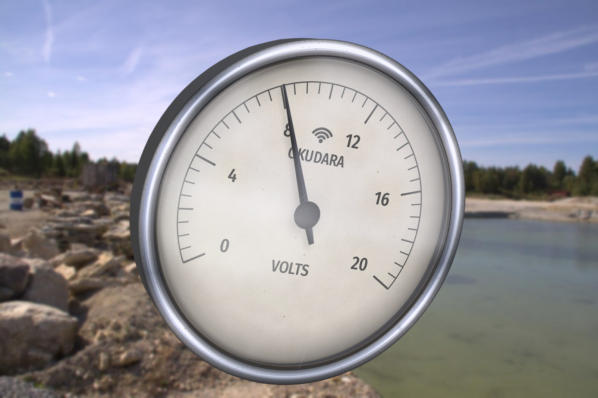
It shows 8 V
